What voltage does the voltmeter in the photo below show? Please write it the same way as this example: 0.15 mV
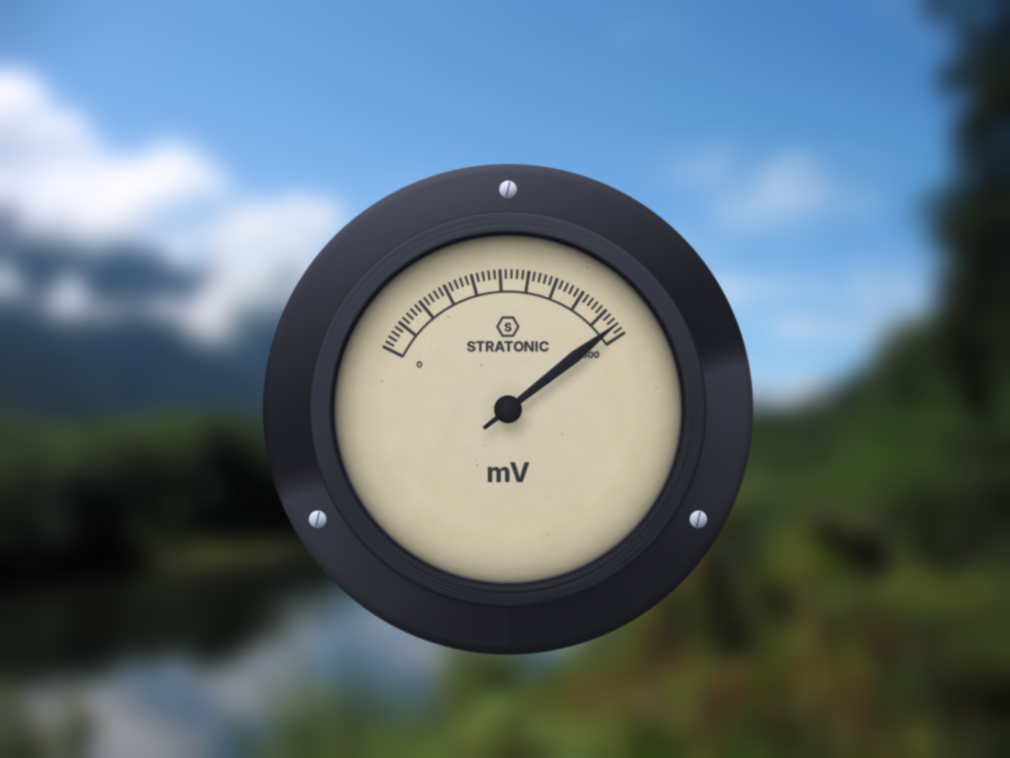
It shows 480 mV
